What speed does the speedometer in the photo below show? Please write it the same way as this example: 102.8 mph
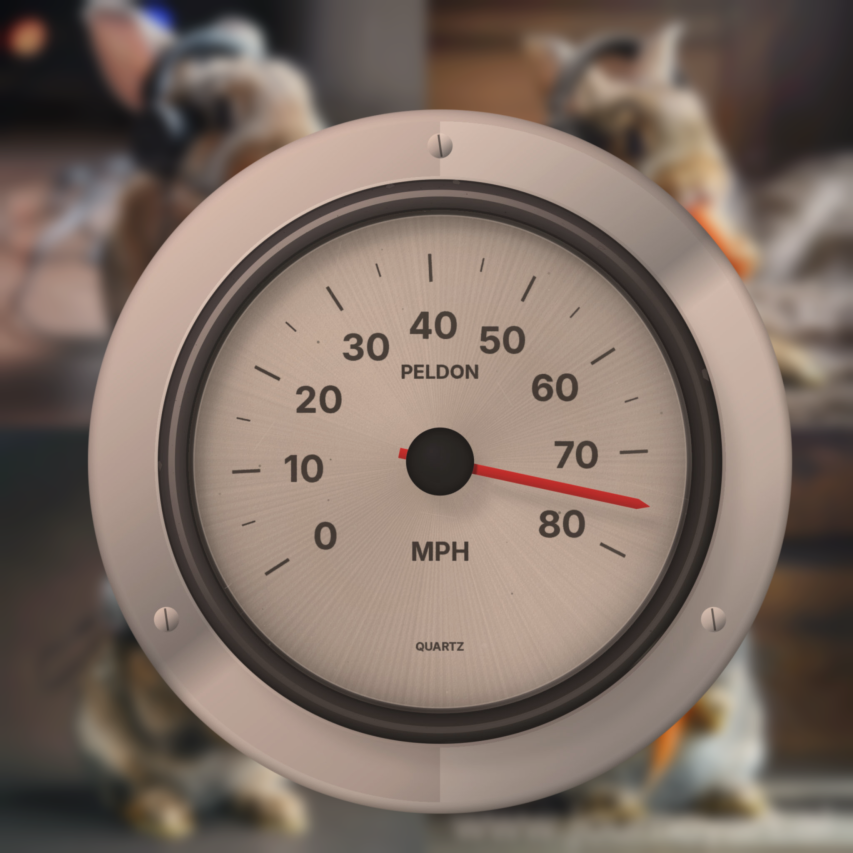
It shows 75 mph
